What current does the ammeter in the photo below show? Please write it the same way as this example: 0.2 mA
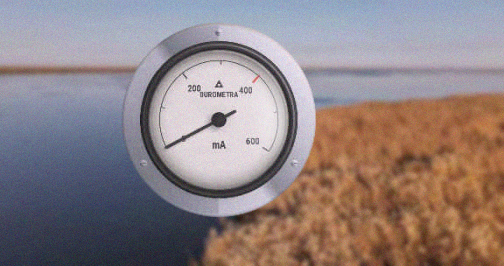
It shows 0 mA
